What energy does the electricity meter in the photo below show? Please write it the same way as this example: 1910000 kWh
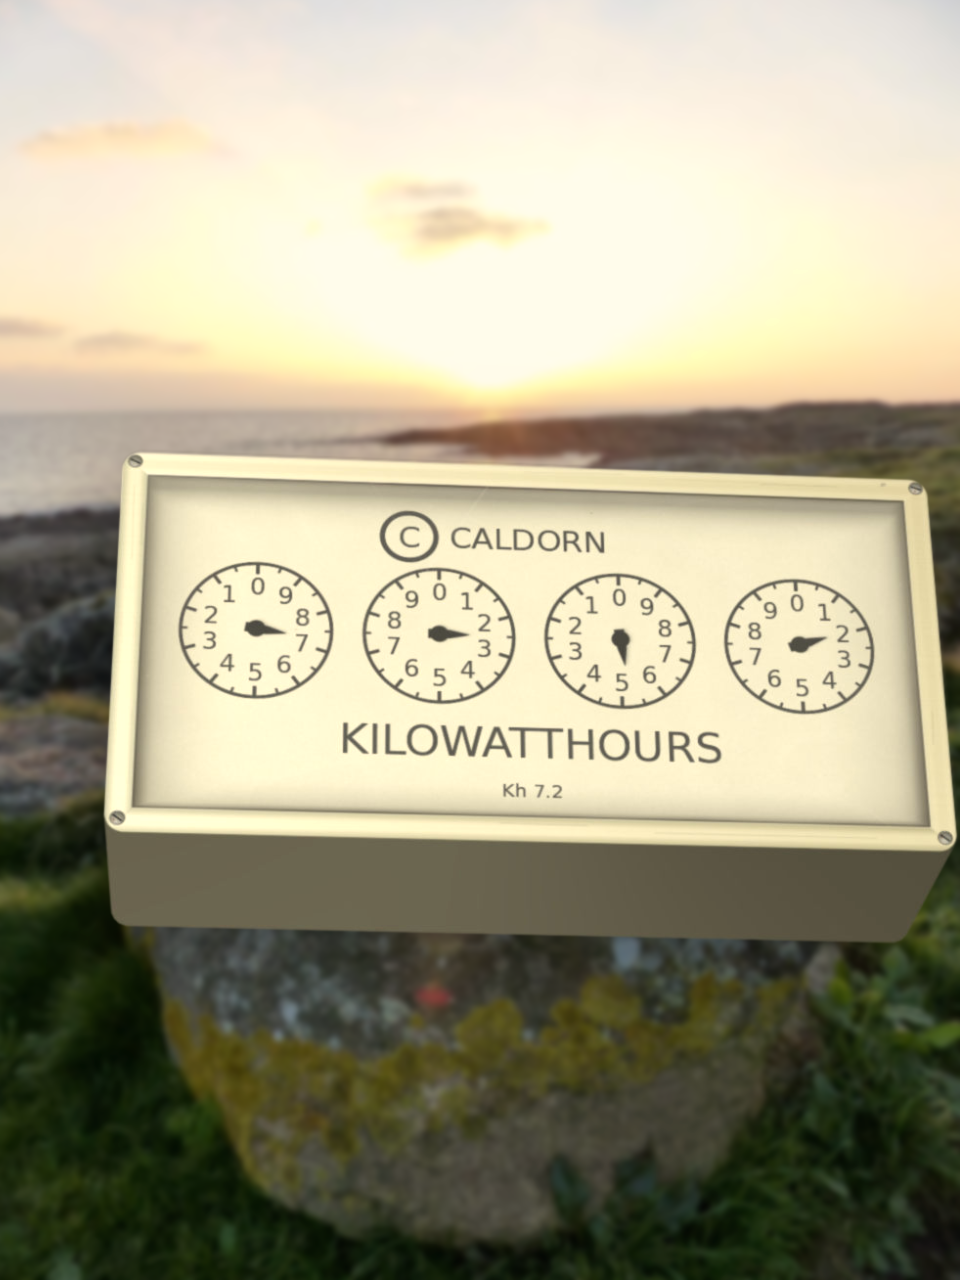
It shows 7252 kWh
